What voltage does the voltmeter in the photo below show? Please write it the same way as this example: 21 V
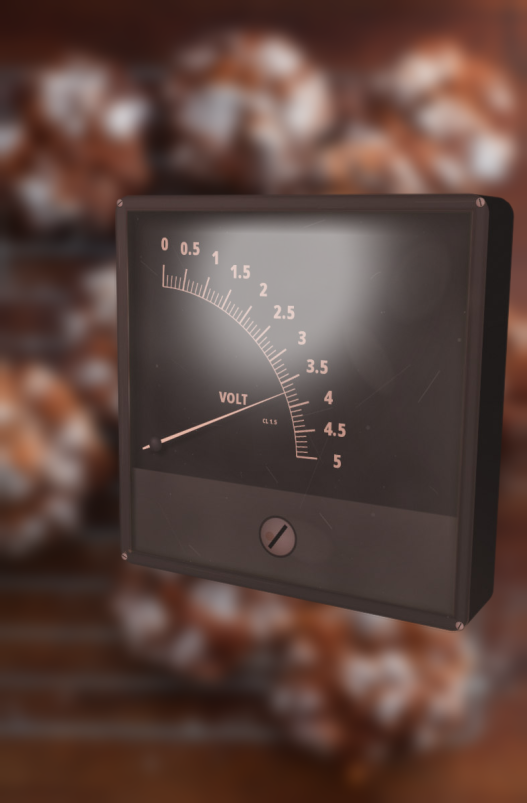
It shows 3.7 V
